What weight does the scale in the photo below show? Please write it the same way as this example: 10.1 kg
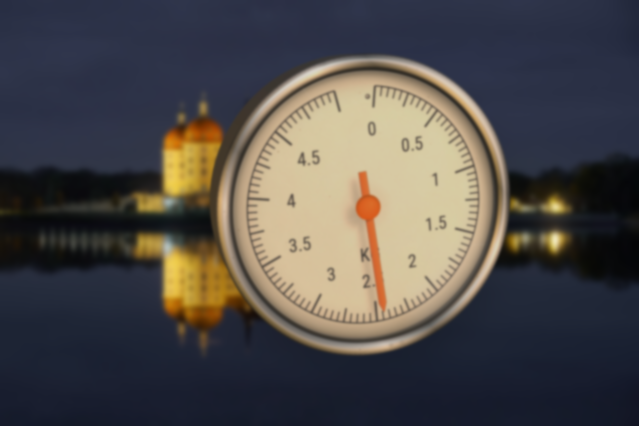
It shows 2.45 kg
